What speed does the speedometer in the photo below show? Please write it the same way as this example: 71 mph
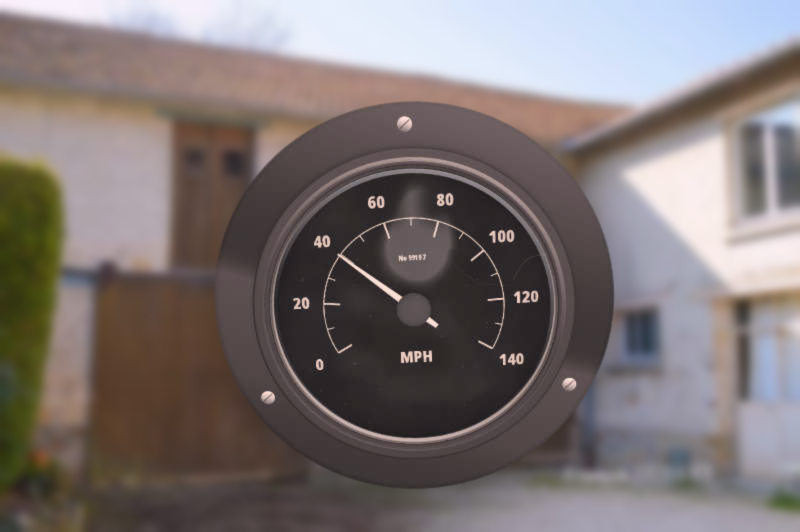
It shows 40 mph
